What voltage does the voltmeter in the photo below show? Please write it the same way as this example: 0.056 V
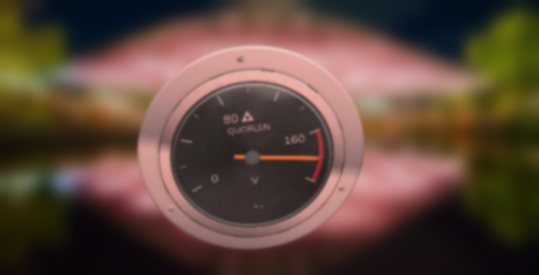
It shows 180 V
